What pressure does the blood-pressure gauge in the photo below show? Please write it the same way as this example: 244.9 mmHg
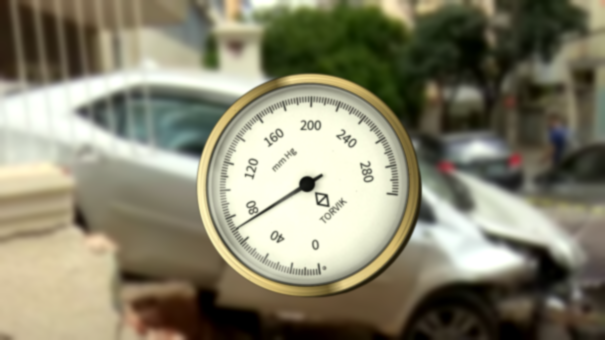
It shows 70 mmHg
